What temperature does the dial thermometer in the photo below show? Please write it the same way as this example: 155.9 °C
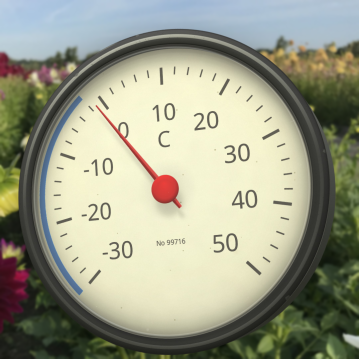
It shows -1 °C
